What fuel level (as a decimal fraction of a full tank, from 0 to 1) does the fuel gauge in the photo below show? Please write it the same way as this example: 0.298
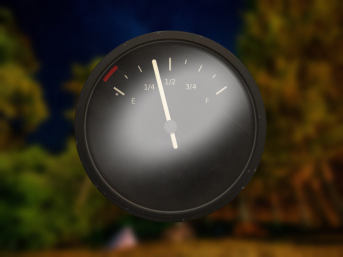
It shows 0.375
